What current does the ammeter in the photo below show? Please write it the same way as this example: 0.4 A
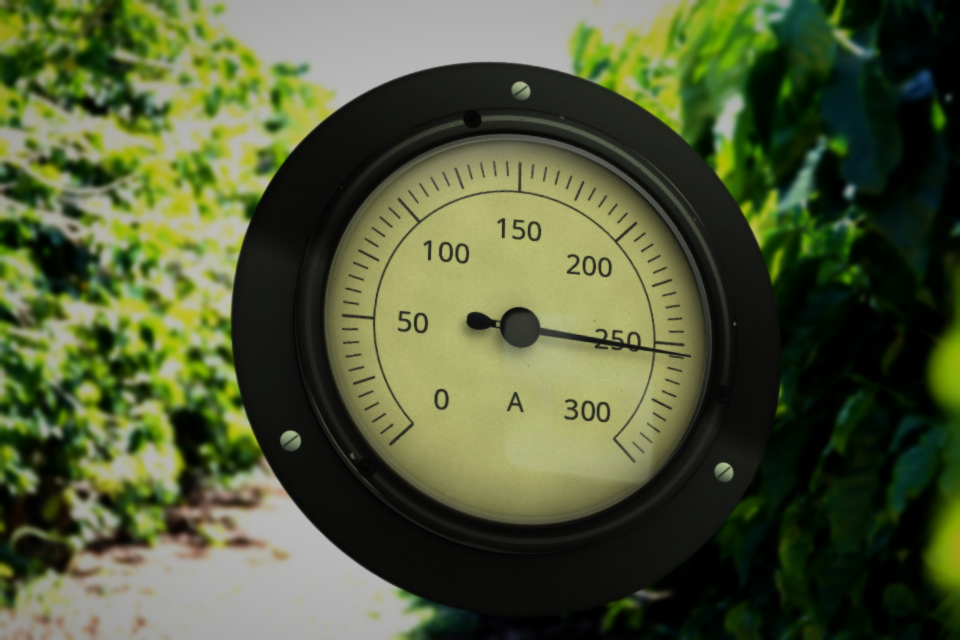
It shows 255 A
